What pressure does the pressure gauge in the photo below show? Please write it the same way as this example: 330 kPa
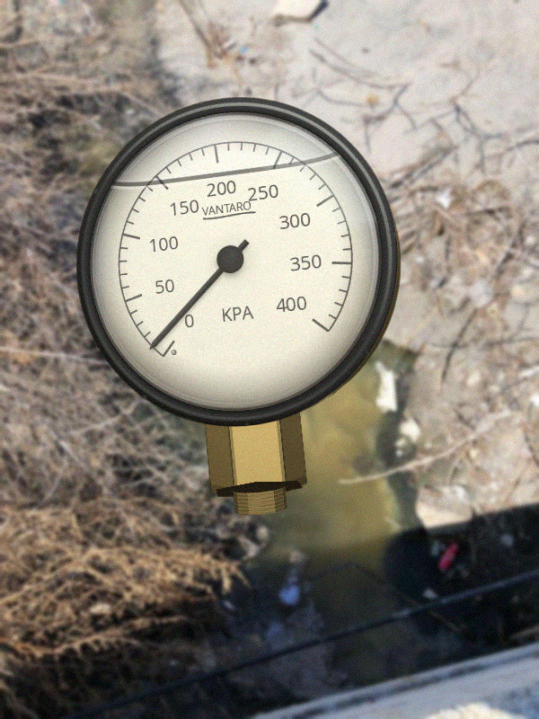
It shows 10 kPa
